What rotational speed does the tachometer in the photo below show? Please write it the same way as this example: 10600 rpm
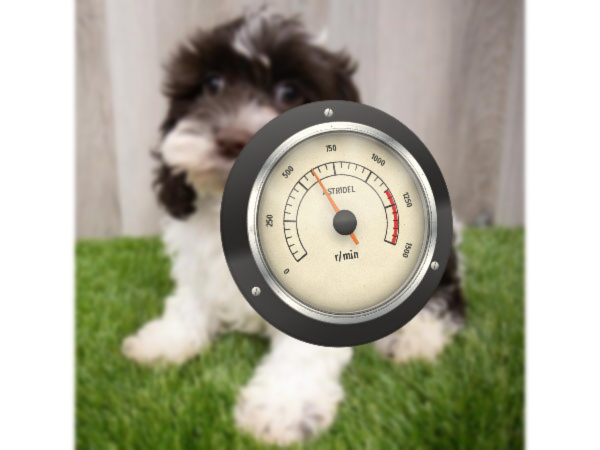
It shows 600 rpm
